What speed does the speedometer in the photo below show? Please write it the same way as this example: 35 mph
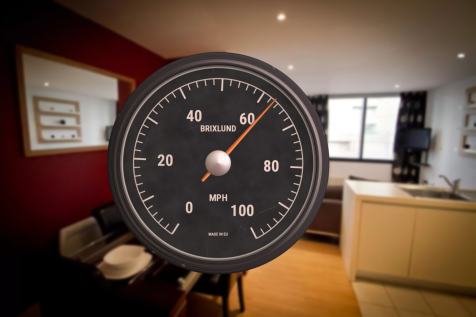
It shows 63 mph
